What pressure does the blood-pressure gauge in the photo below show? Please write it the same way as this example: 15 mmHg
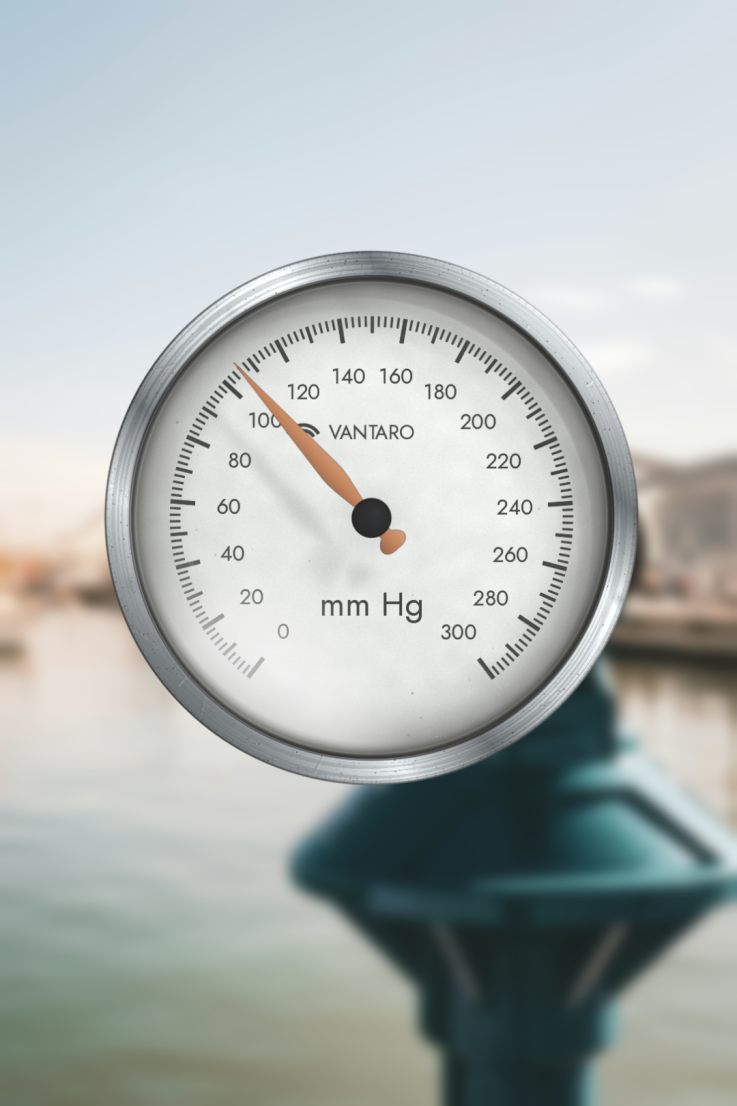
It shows 106 mmHg
